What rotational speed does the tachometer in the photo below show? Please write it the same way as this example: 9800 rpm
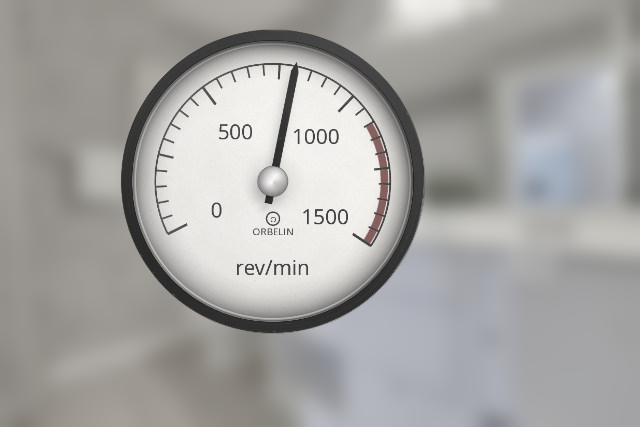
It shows 800 rpm
